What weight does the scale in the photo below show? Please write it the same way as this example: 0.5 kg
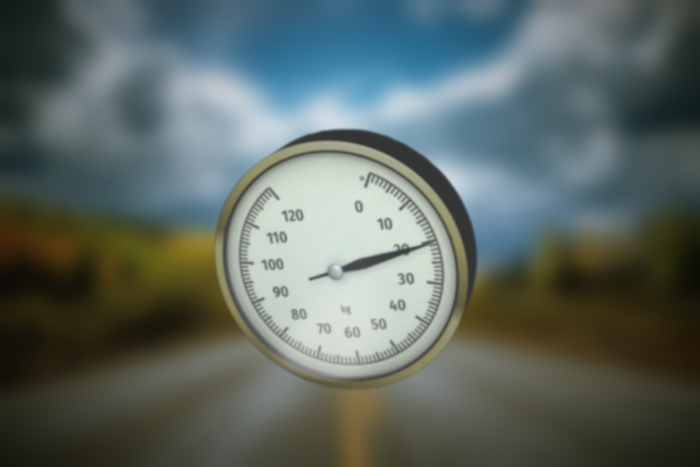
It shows 20 kg
